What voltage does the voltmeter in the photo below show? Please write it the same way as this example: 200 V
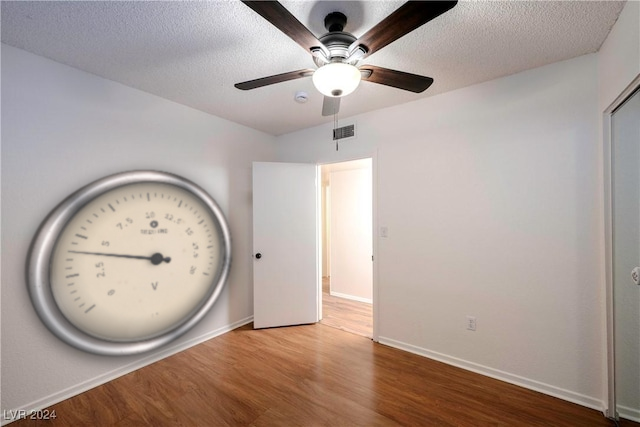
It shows 4 V
